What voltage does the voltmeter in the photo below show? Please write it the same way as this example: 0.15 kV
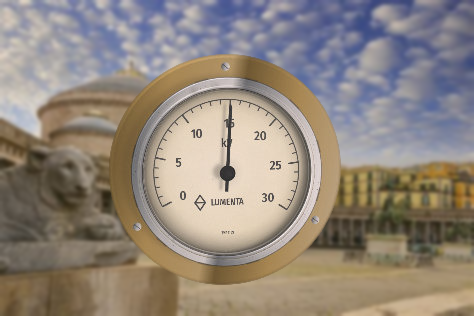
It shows 15 kV
